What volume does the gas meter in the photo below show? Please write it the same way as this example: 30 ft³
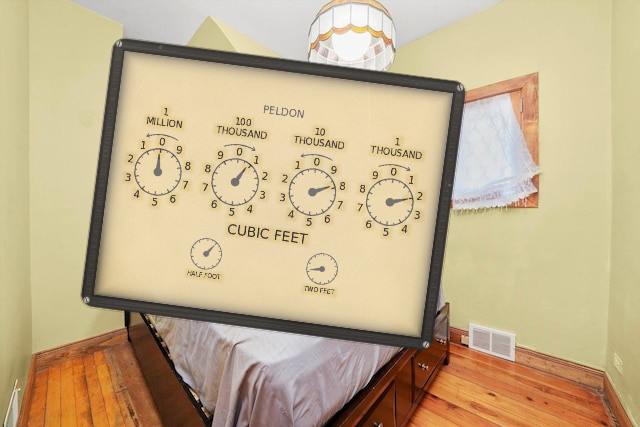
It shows 8200 ft³
